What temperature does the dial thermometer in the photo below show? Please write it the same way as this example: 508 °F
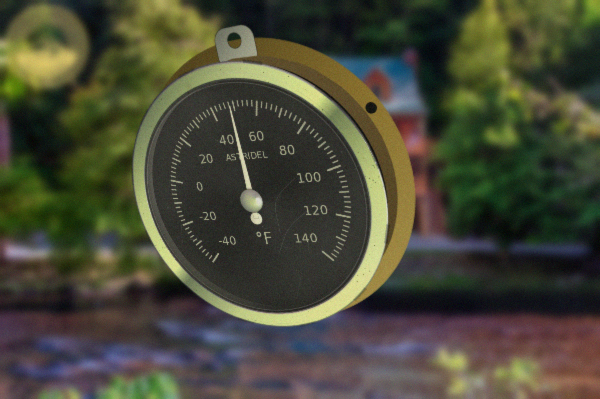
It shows 50 °F
